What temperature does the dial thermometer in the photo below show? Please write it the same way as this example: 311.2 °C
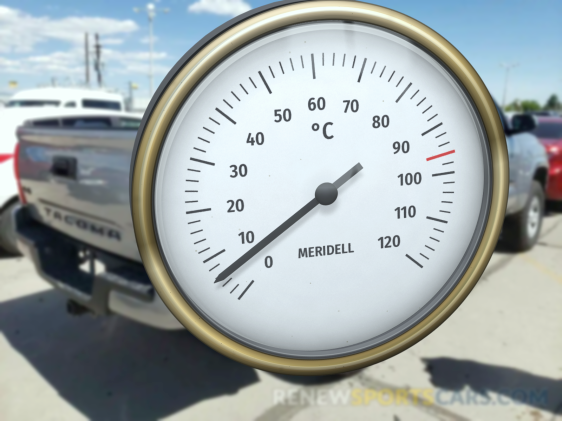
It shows 6 °C
